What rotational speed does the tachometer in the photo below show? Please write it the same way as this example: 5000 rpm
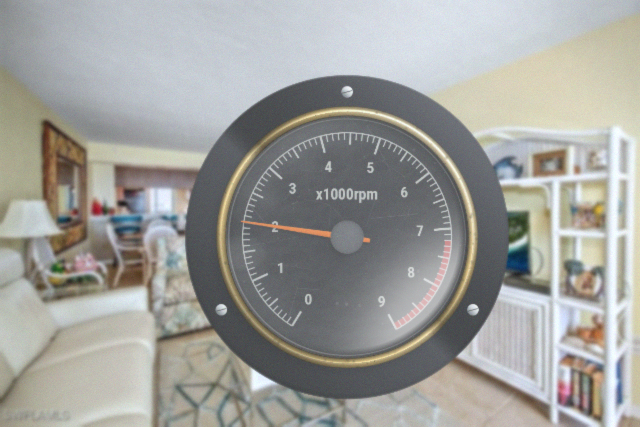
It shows 2000 rpm
